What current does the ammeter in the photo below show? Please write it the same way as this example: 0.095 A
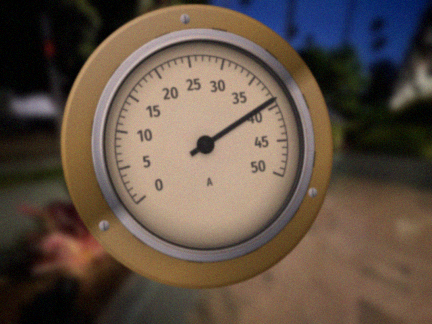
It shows 39 A
